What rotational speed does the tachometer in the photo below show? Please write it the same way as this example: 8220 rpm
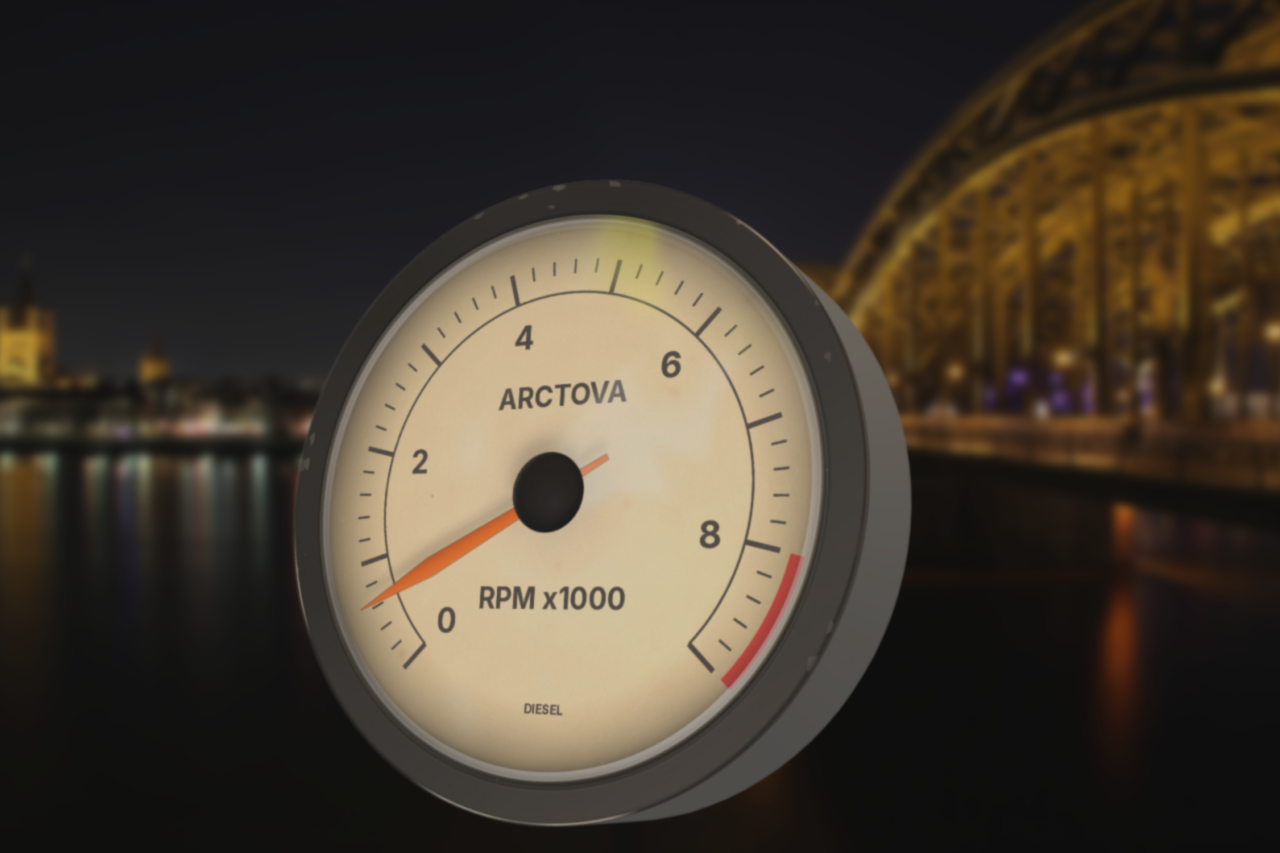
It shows 600 rpm
